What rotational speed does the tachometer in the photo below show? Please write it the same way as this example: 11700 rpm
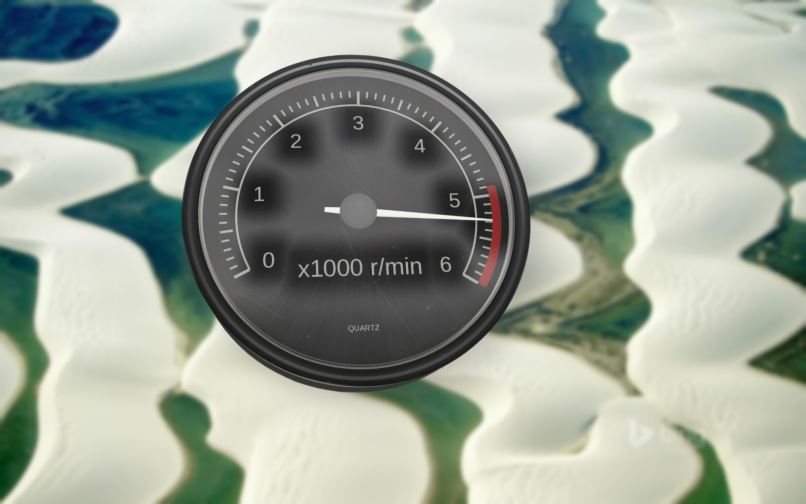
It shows 5300 rpm
